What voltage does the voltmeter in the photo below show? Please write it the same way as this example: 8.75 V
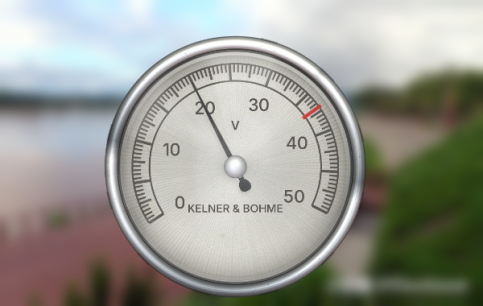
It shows 20 V
